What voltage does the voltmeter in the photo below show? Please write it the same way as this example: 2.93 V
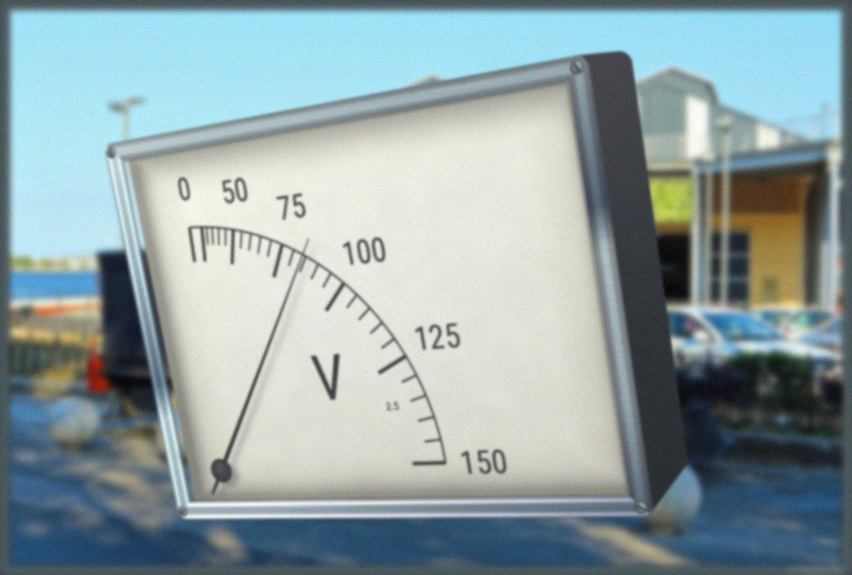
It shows 85 V
